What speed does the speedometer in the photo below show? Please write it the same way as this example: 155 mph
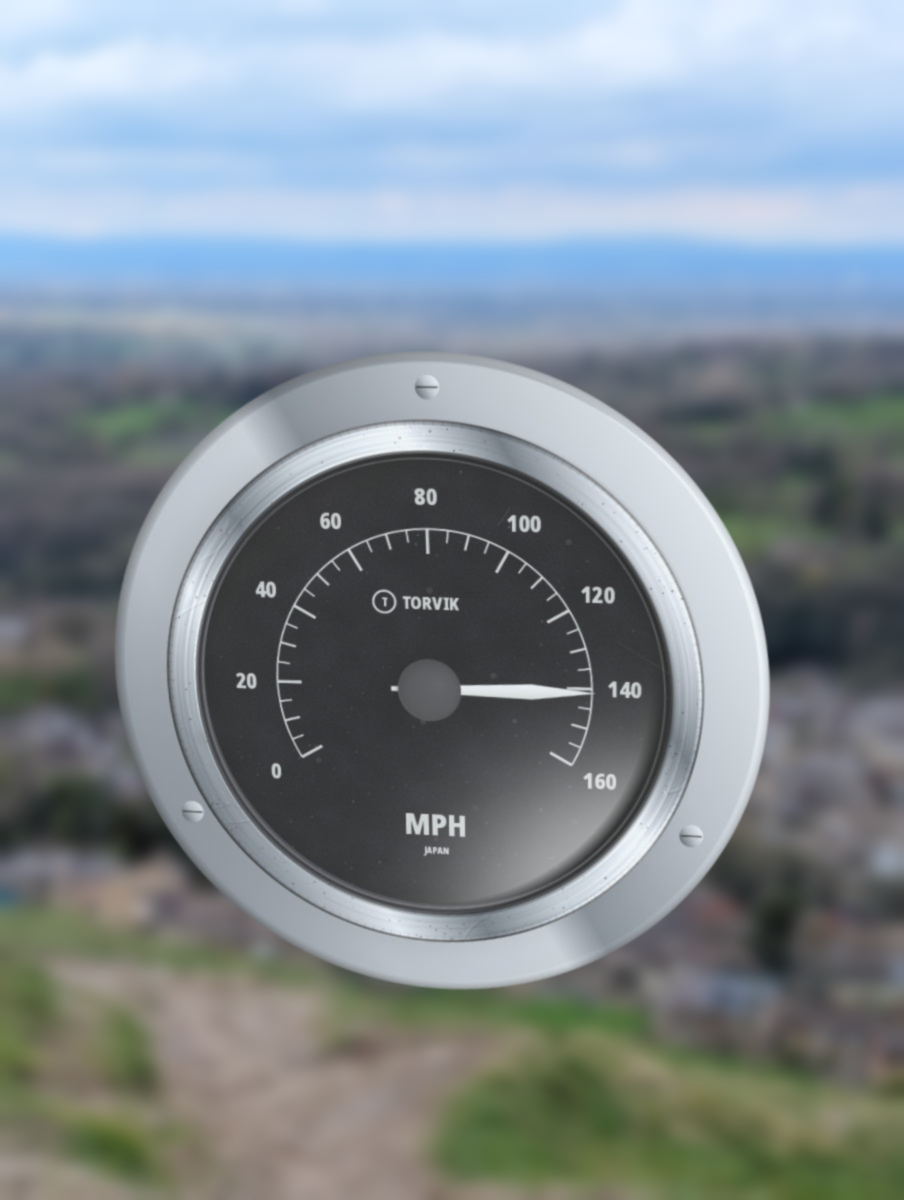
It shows 140 mph
